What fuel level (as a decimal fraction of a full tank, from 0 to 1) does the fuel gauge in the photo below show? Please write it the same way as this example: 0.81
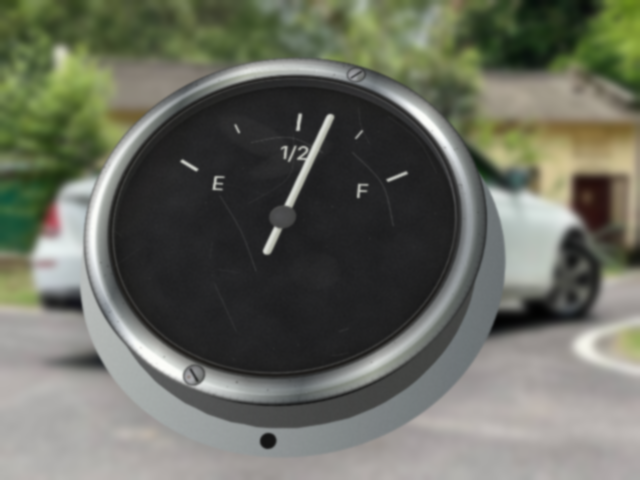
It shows 0.625
